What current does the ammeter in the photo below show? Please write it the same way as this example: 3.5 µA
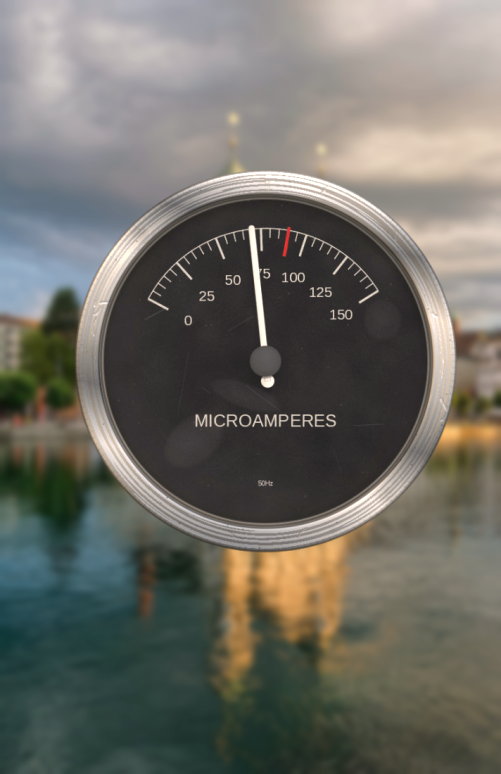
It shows 70 µA
